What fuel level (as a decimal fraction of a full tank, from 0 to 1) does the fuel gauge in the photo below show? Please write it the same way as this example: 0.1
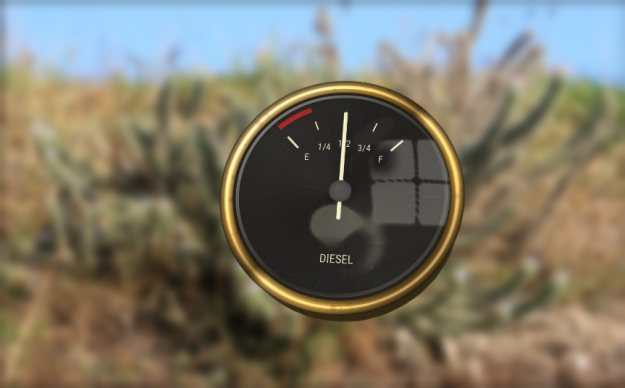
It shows 0.5
